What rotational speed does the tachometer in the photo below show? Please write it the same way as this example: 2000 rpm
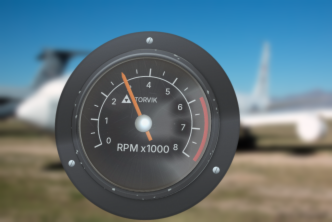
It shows 3000 rpm
